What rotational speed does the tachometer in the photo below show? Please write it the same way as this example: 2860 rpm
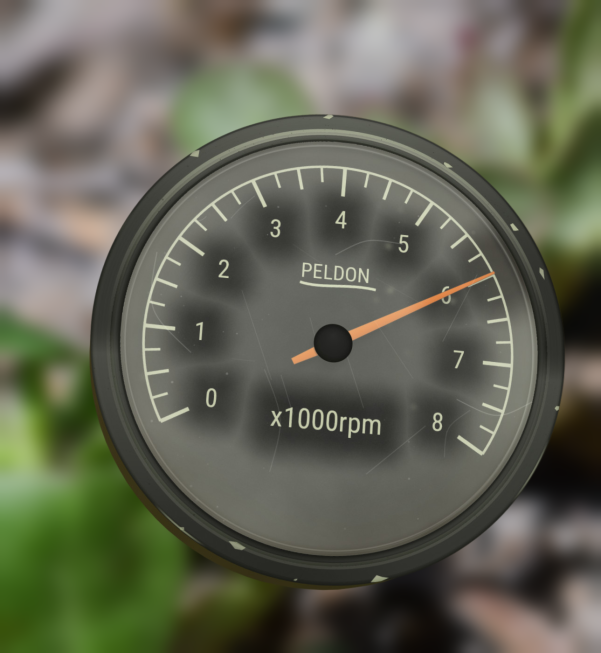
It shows 6000 rpm
